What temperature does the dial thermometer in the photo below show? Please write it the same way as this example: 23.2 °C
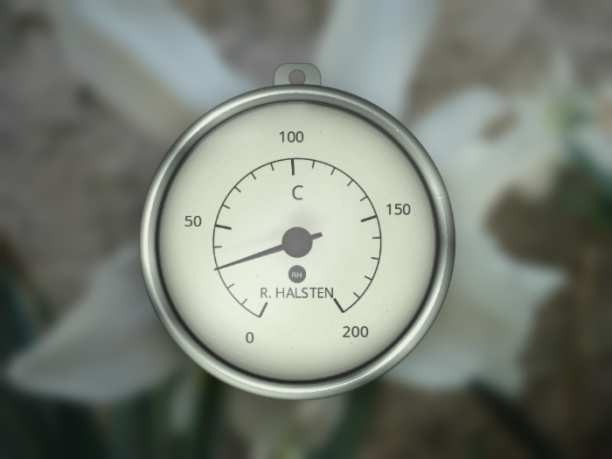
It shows 30 °C
